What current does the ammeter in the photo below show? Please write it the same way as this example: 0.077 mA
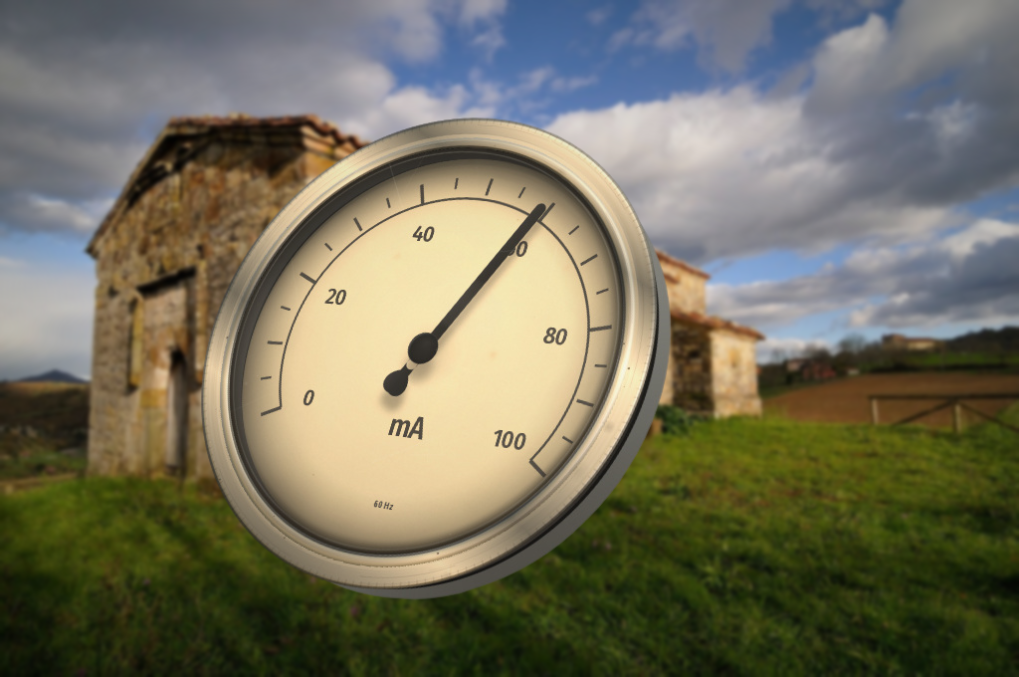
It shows 60 mA
